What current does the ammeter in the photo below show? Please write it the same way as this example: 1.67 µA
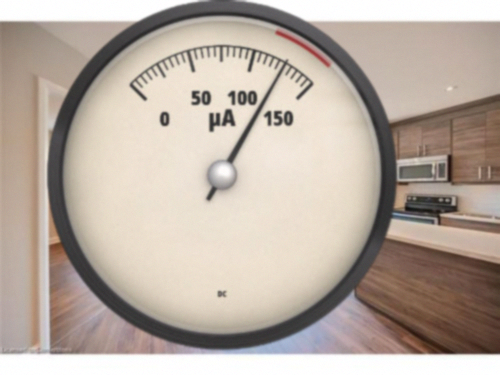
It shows 125 µA
